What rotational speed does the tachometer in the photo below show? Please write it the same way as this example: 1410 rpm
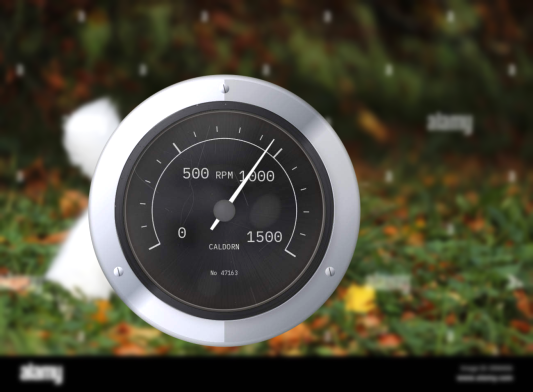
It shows 950 rpm
